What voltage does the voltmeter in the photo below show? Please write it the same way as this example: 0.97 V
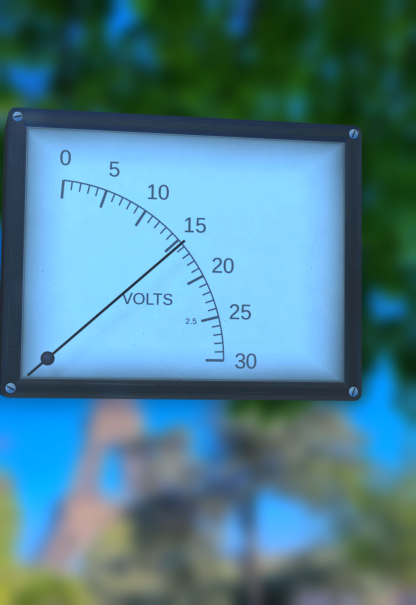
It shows 15.5 V
